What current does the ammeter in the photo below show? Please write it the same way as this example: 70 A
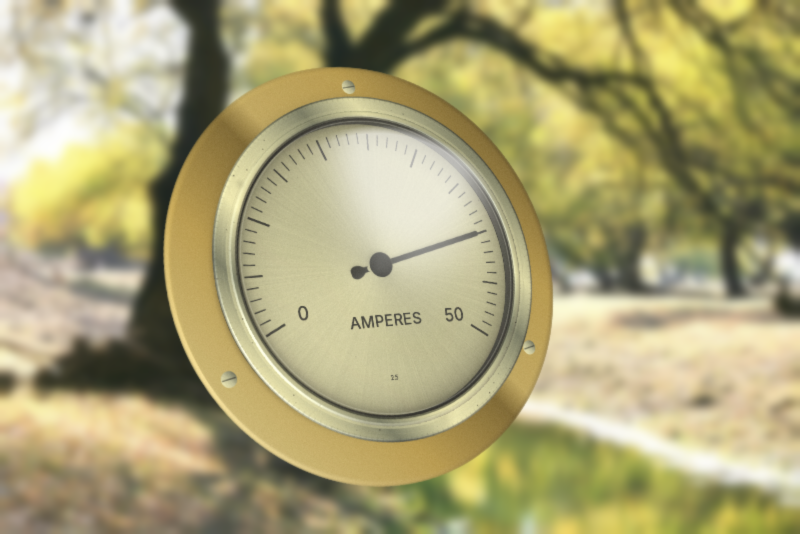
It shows 40 A
